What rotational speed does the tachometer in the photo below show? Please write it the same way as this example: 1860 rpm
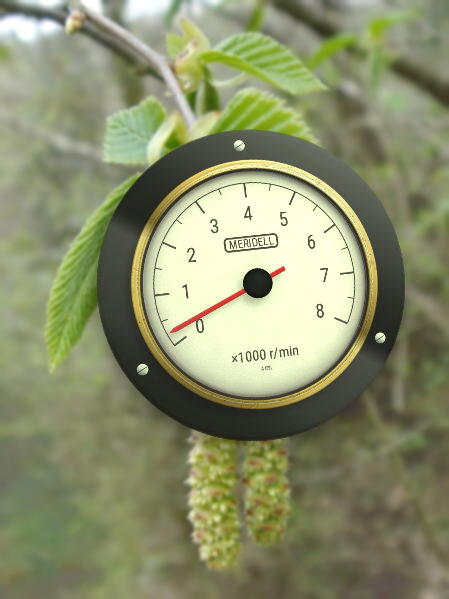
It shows 250 rpm
